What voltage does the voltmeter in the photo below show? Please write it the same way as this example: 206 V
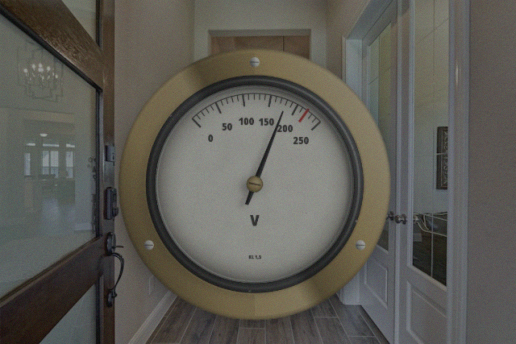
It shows 180 V
